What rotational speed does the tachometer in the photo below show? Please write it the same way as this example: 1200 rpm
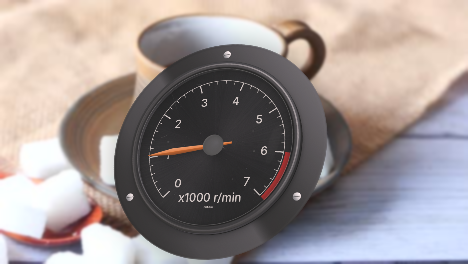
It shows 1000 rpm
